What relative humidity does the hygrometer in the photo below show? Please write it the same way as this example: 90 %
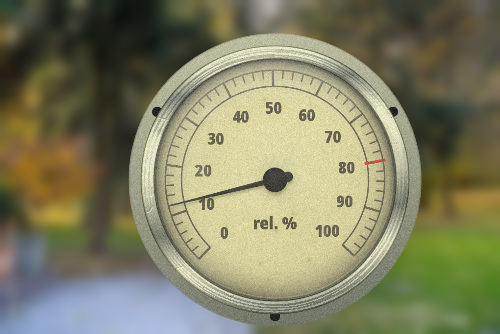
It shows 12 %
